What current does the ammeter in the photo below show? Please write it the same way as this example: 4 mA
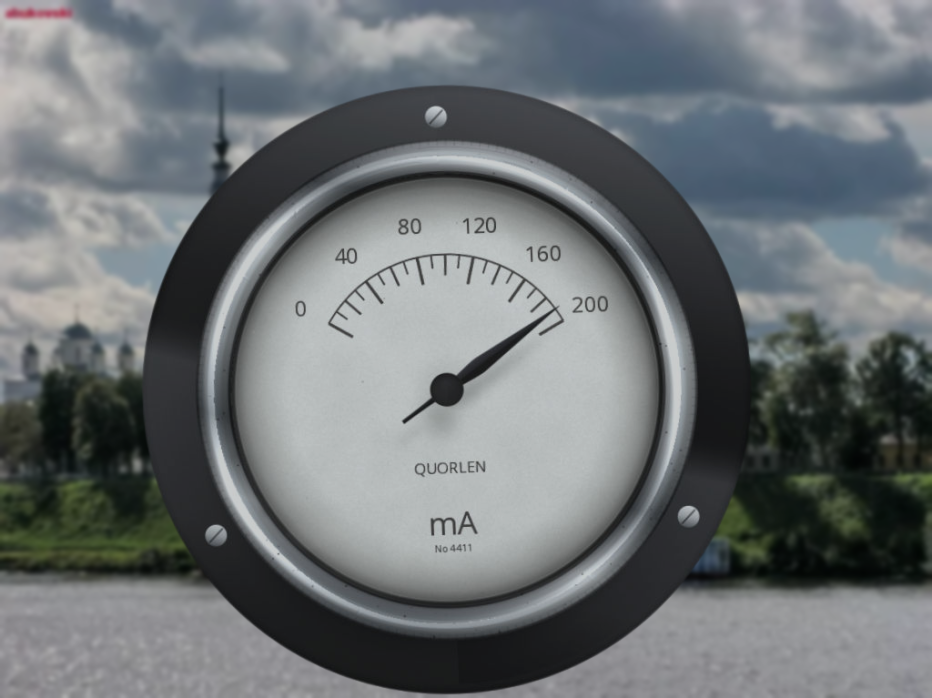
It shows 190 mA
